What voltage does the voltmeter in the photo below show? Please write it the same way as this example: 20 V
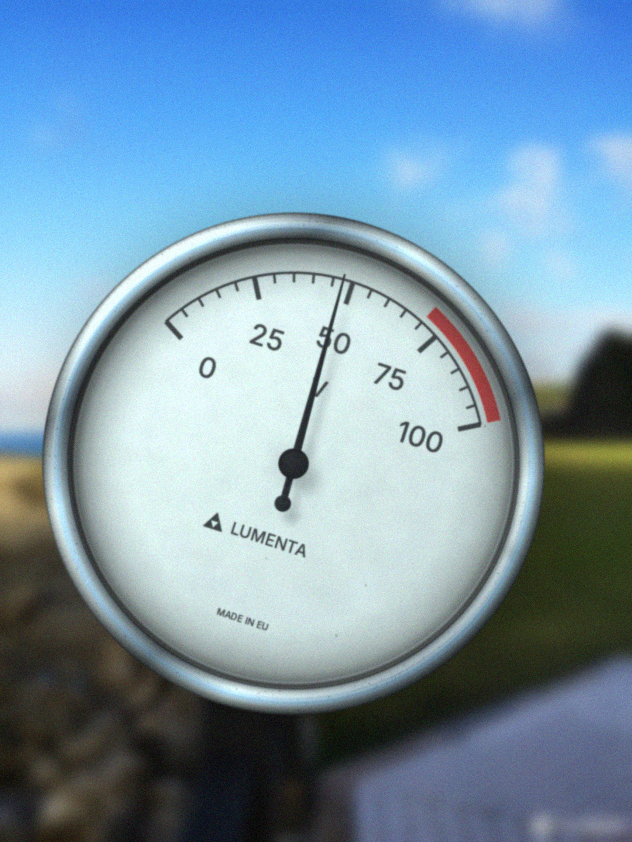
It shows 47.5 V
